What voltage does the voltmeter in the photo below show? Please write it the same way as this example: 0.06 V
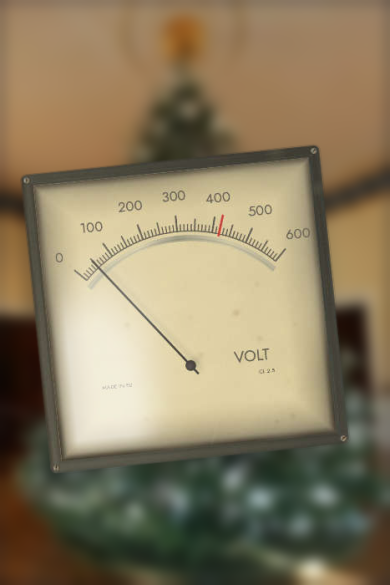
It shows 50 V
